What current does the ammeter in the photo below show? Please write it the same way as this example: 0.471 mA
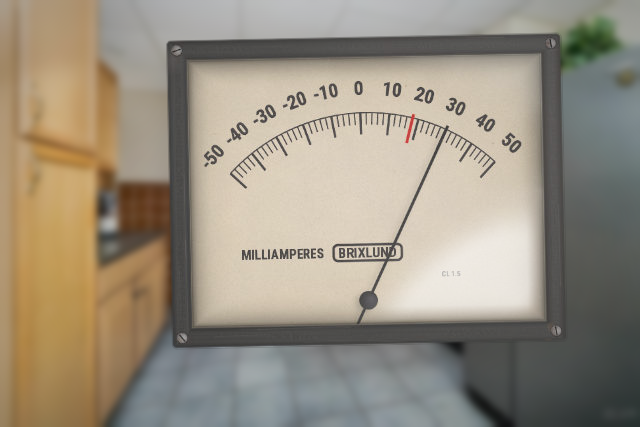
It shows 30 mA
